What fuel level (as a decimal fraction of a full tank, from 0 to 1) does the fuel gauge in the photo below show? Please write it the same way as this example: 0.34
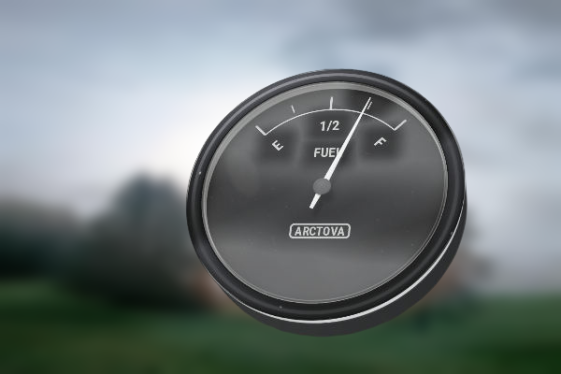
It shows 0.75
